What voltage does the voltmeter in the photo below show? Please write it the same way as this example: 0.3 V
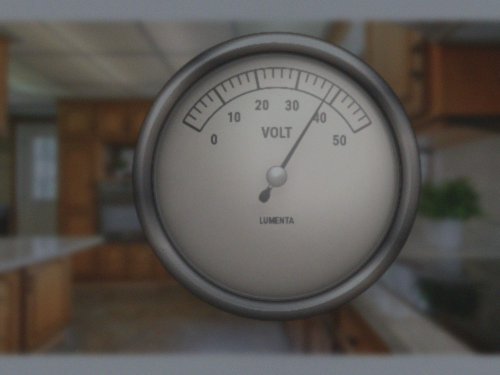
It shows 38 V
